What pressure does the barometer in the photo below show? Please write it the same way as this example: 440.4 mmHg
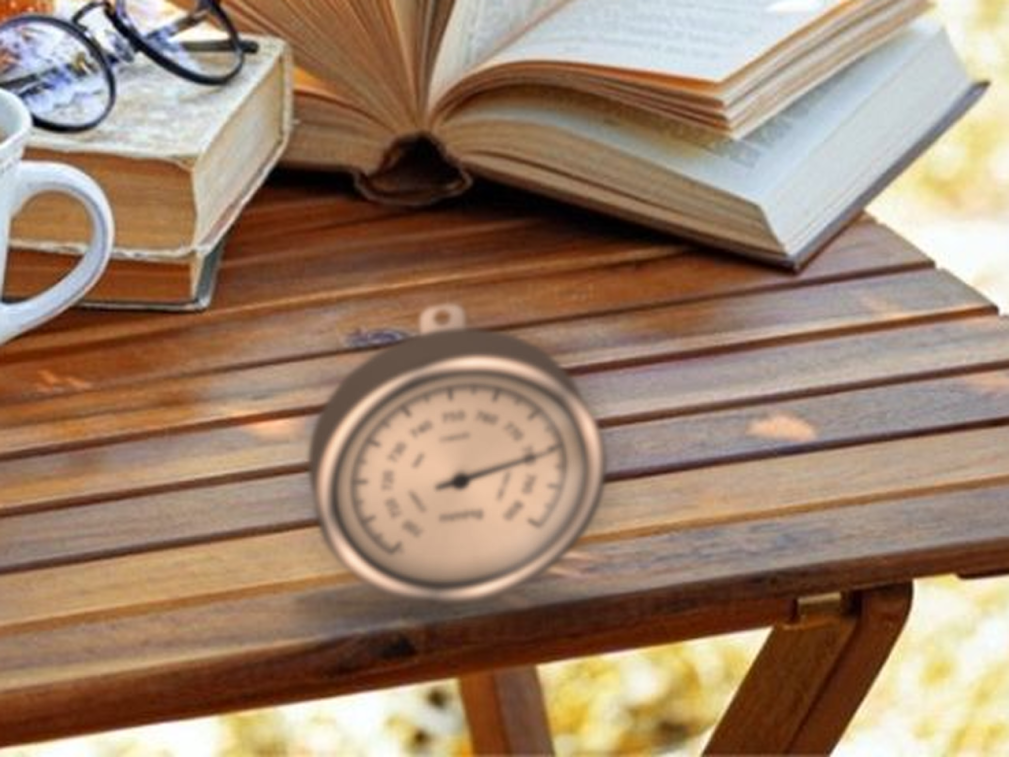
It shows 780 mmHg
